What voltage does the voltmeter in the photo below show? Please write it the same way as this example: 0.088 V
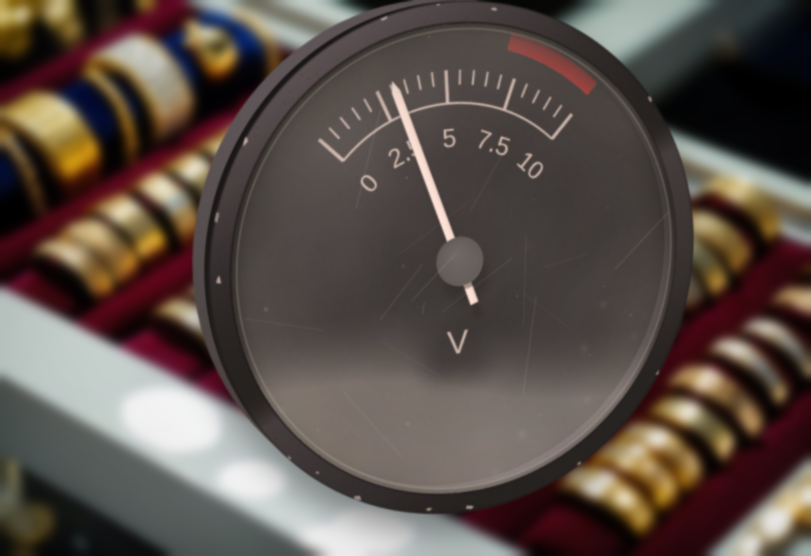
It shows 3 V
